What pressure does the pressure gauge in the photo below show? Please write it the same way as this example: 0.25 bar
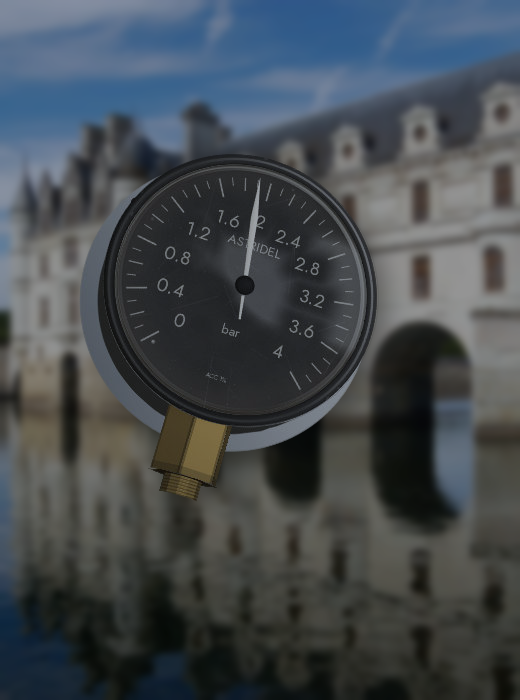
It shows 1.9 bar
